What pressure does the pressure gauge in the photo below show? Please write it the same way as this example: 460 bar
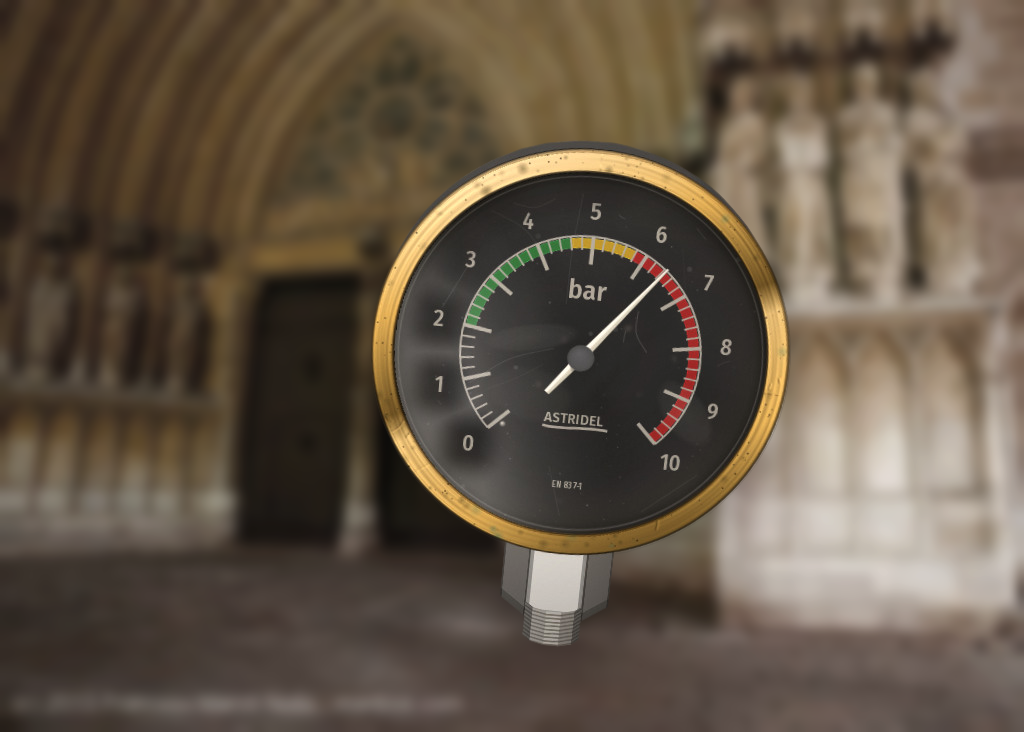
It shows 6.4 bar
